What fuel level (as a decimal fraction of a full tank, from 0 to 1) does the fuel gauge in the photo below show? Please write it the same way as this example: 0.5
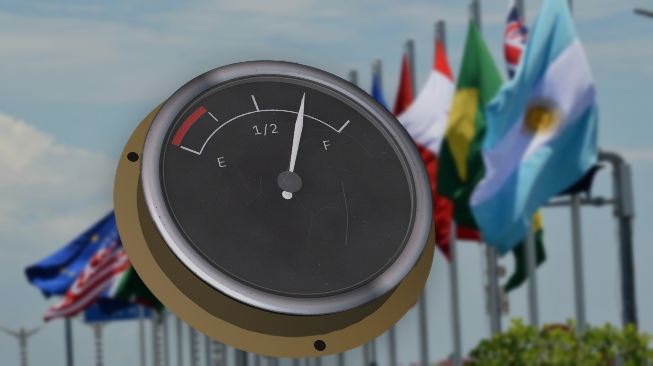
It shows 0.75
